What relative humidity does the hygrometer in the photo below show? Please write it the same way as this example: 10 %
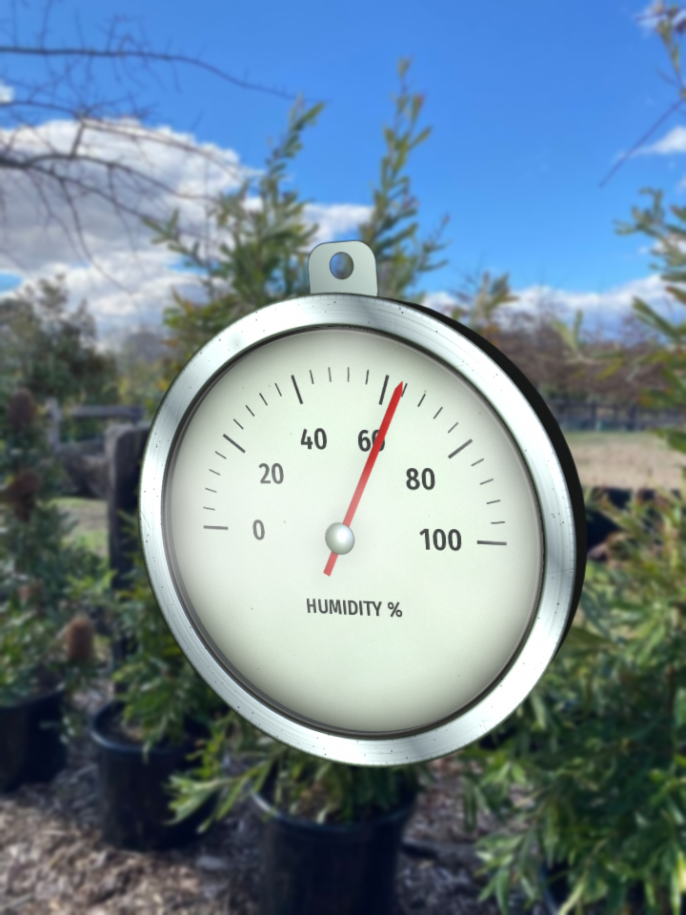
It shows 64 %
